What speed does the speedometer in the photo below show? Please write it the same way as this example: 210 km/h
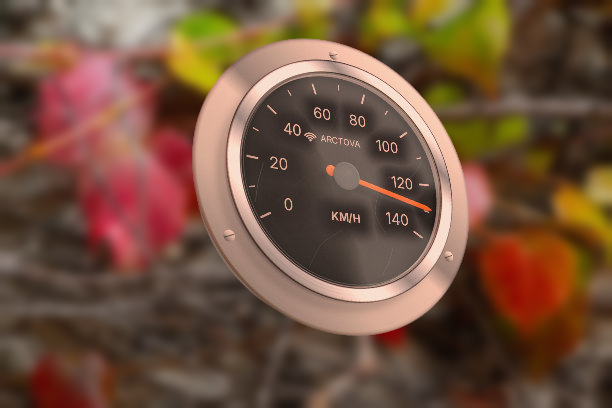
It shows 130 km/h
